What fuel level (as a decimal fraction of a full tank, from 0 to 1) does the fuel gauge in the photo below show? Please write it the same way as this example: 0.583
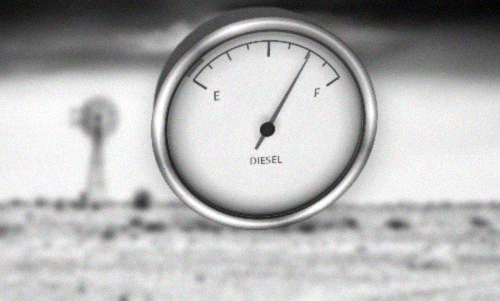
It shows 0.75
